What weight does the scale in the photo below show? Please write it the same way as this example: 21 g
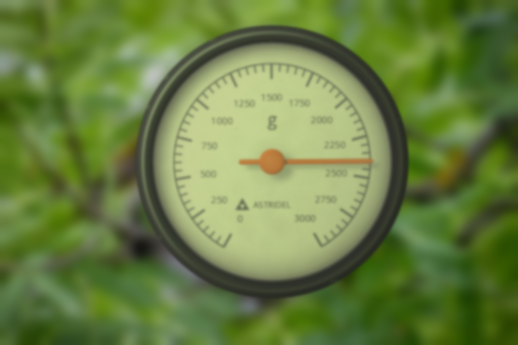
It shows 2400 g
